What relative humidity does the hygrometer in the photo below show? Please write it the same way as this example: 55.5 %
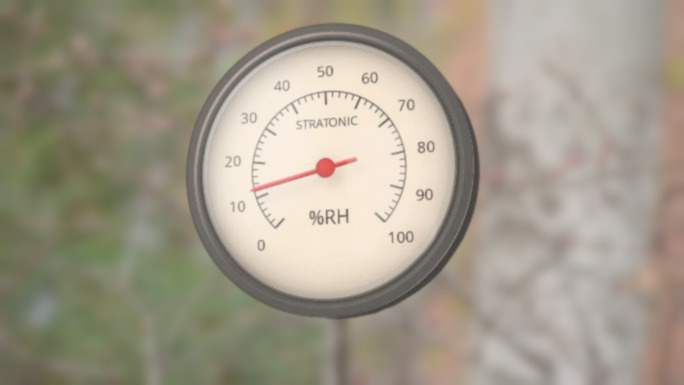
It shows 12 %
